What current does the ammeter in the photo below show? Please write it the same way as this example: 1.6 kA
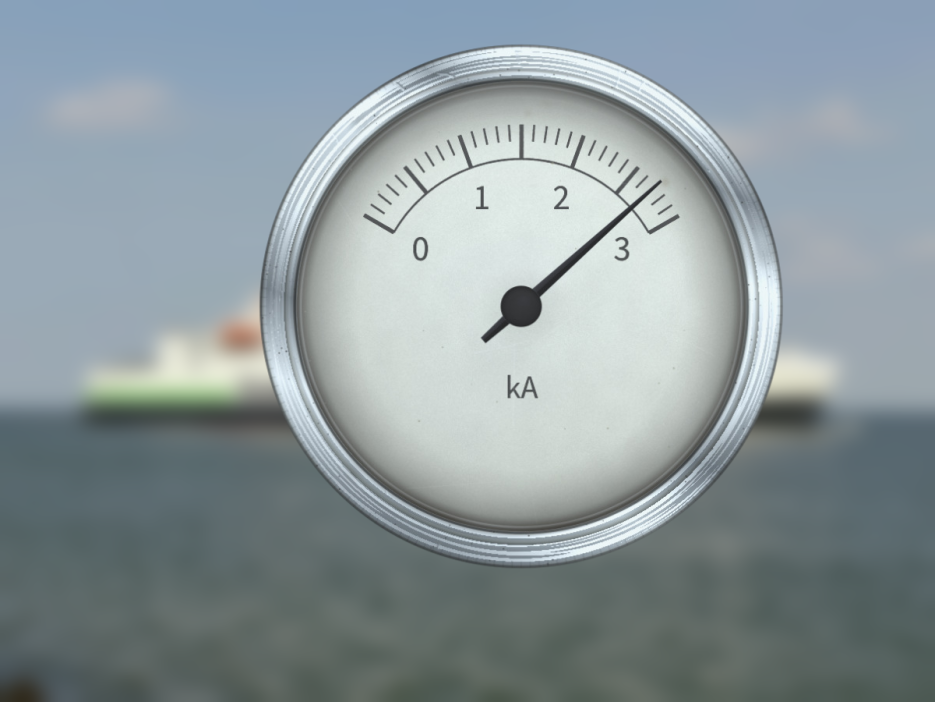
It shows 2.7 kA
